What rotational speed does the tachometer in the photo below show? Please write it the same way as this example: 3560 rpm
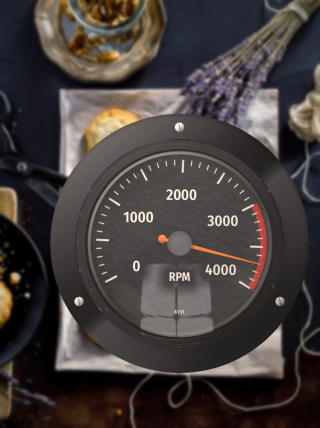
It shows 3700 rpm
